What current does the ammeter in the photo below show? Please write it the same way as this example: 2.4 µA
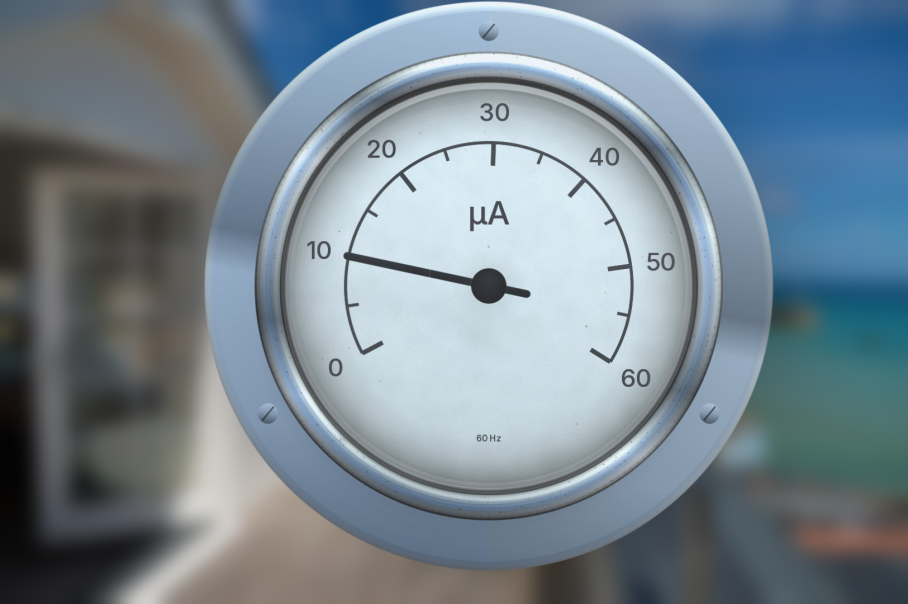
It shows 10 µA
